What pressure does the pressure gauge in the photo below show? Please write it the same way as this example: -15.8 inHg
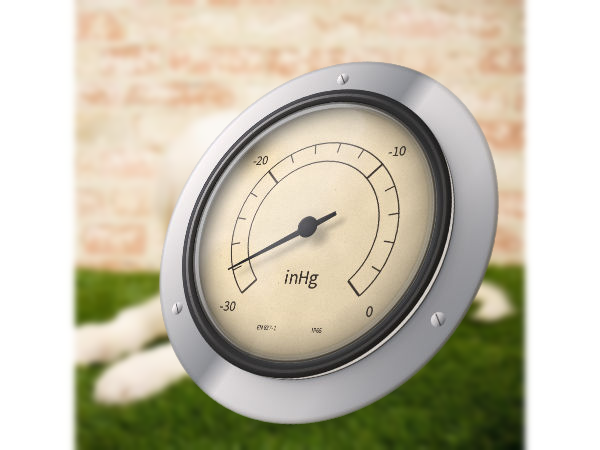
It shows -28 inHg
